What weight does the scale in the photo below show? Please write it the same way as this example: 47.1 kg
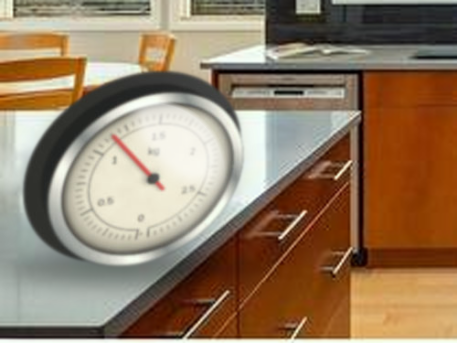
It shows 1.15 kg
